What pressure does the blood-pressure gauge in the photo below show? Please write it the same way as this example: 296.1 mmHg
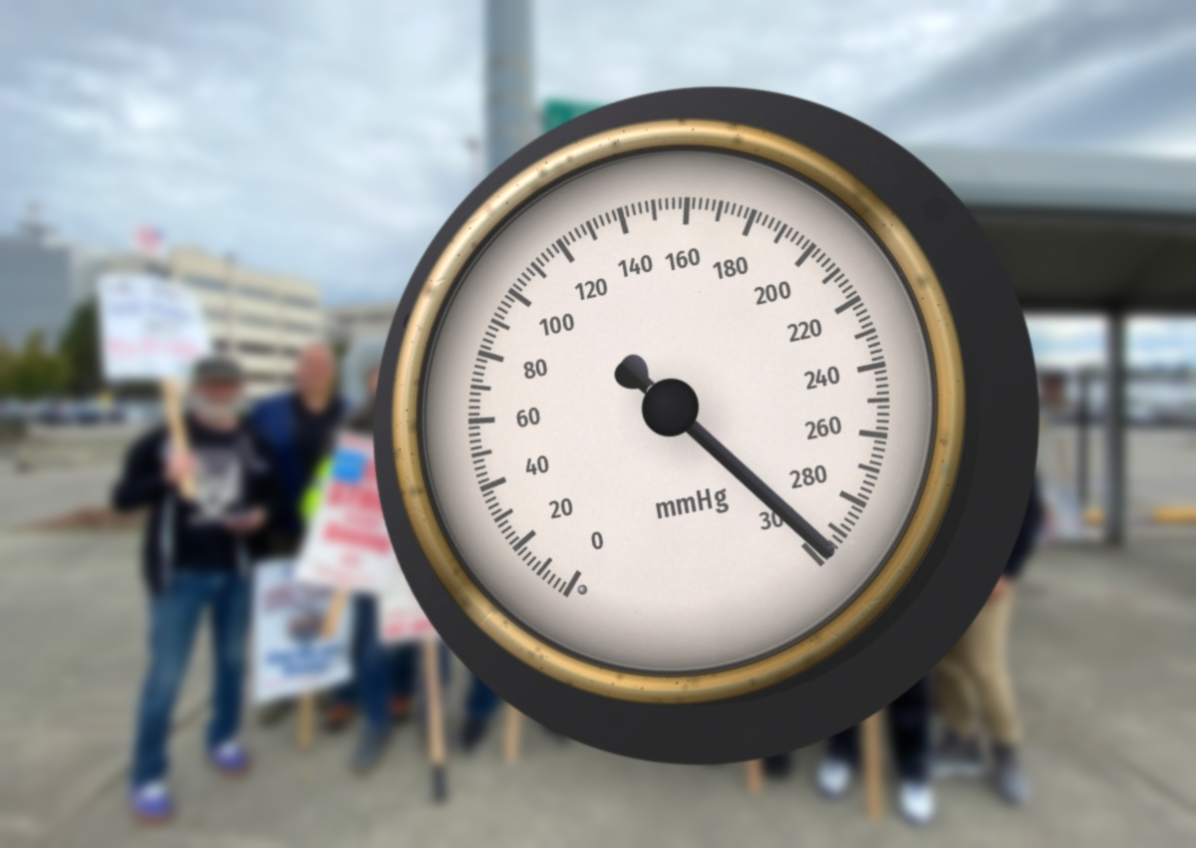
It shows 296 mmHg
